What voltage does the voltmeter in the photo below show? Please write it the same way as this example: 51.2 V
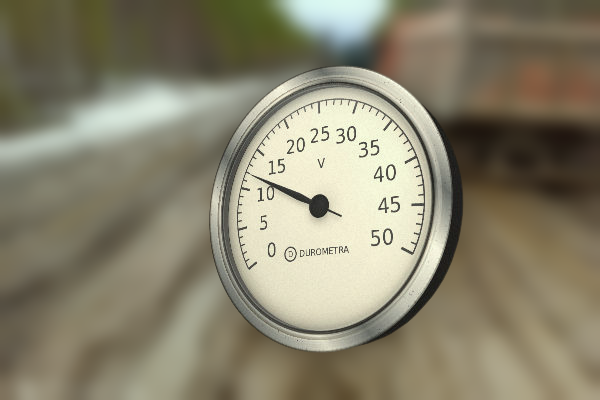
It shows 12 V
